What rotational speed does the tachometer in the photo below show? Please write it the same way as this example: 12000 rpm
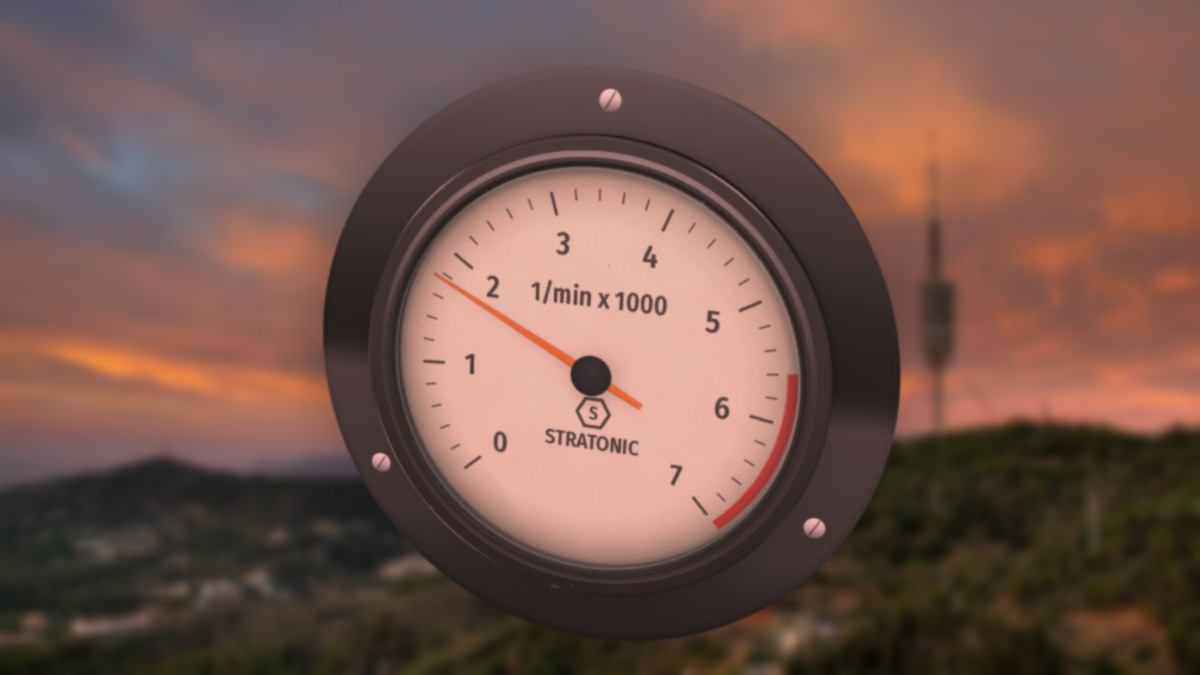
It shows 1800 rpm
